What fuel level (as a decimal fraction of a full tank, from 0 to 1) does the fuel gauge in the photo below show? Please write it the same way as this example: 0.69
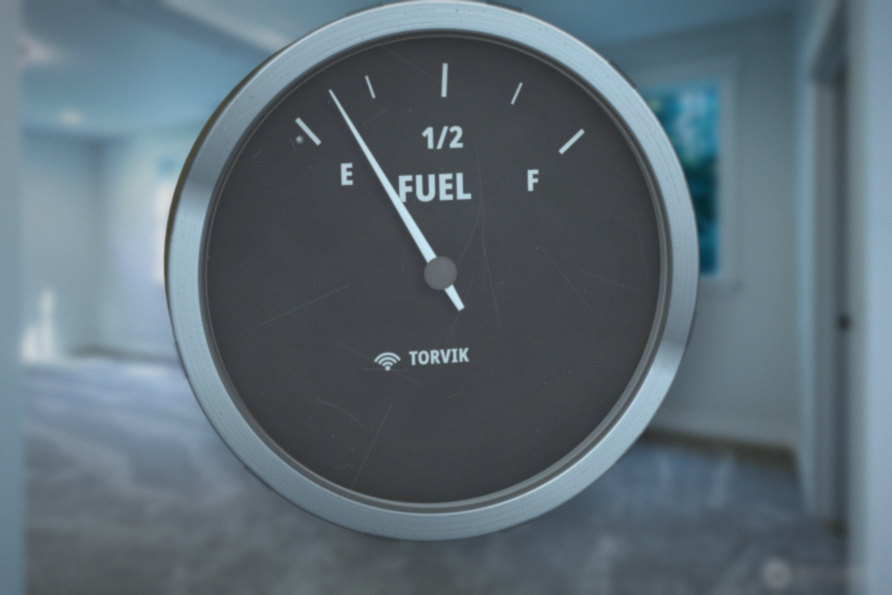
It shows 0.125
